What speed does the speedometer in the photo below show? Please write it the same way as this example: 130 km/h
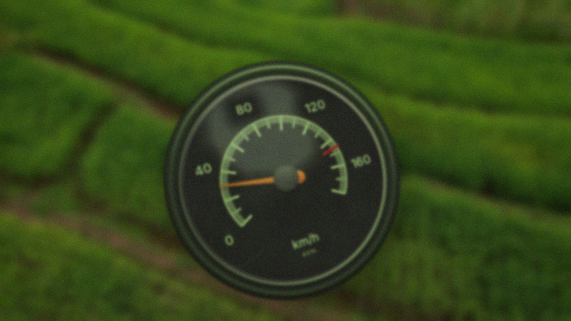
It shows 30 km/h
